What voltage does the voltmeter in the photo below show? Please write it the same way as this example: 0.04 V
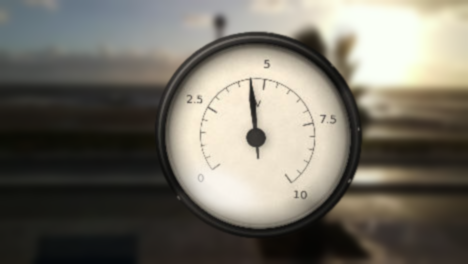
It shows 4.5 V
